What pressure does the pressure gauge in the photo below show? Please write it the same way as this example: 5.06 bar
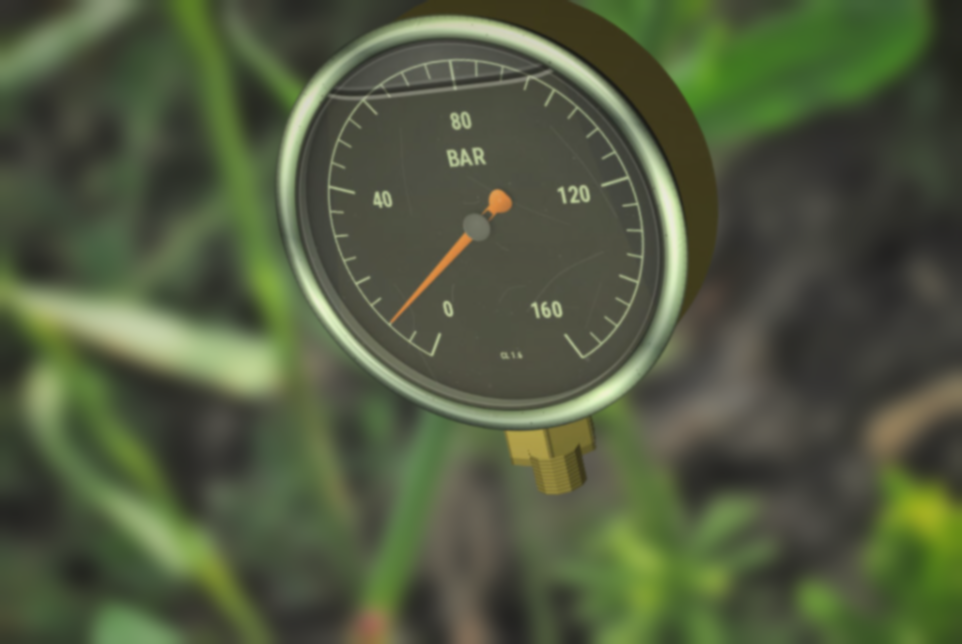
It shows 10 bar
